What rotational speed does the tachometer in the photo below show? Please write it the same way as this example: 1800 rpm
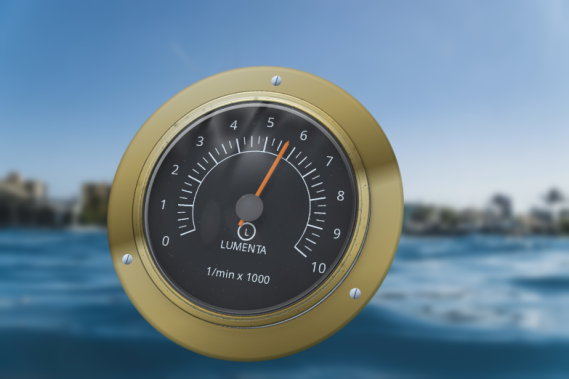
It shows 5750 rpm
